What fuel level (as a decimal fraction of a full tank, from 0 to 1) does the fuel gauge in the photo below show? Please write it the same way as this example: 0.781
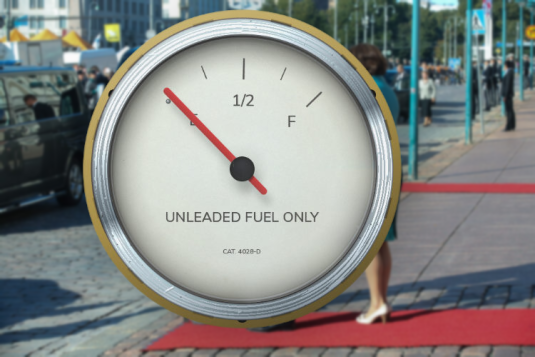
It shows 0
